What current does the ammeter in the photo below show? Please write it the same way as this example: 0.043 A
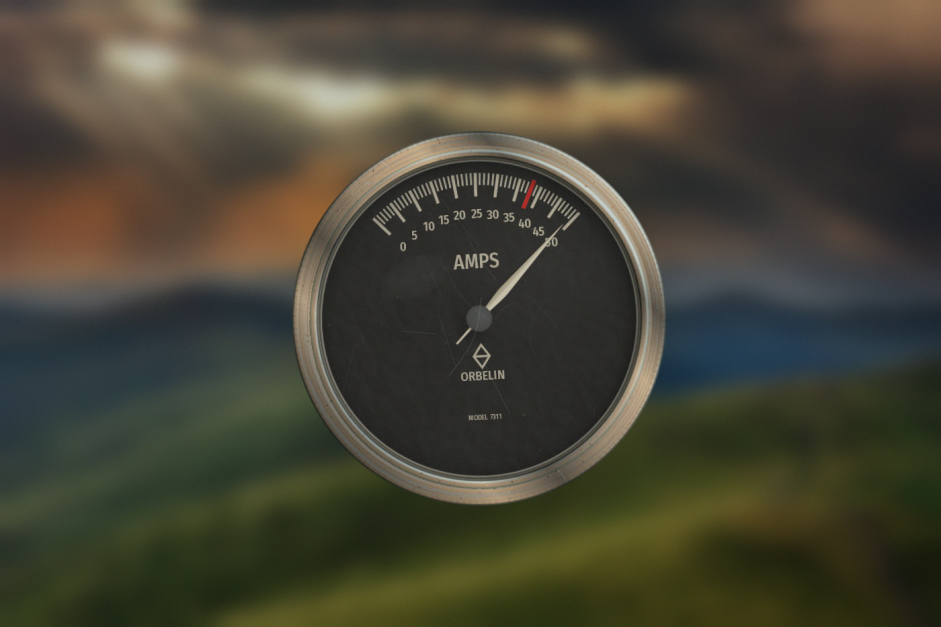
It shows 49 A
